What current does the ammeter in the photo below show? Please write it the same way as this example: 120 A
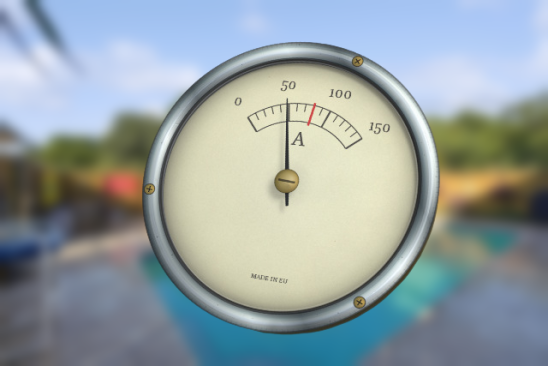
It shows 50 A
